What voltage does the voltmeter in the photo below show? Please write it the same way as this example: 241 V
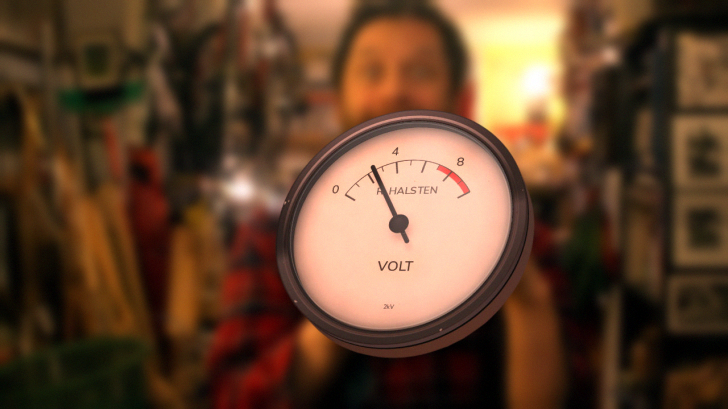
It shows 2.5 V
